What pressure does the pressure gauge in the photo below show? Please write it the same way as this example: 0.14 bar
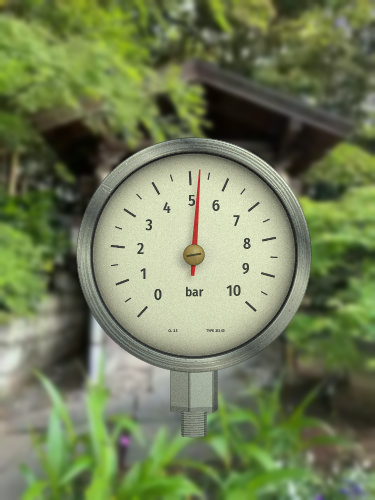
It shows 5.25 bar
